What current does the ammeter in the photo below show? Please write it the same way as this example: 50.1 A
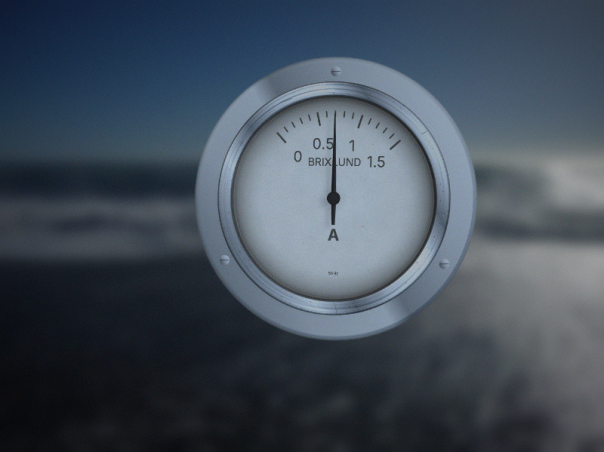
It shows 0.7 A
